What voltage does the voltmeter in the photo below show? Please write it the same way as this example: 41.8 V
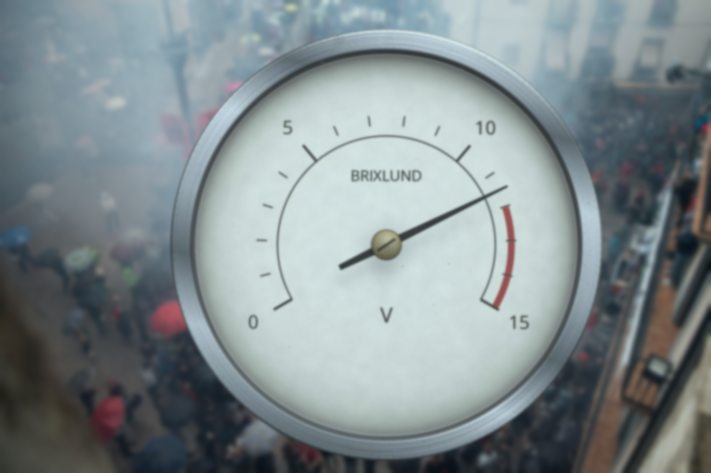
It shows 11.5 V
